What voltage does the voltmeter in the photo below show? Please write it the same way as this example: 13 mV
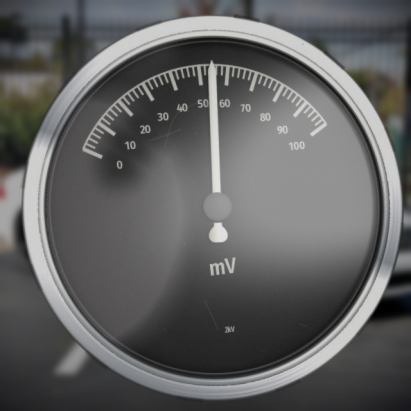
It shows 54 mV
